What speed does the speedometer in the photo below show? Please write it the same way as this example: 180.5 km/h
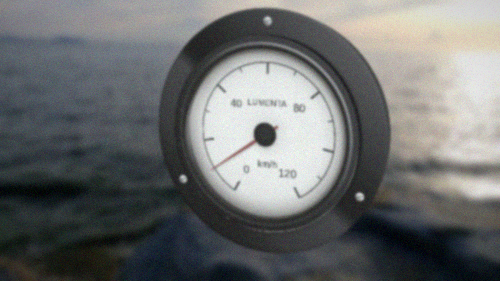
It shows 10 km/h
